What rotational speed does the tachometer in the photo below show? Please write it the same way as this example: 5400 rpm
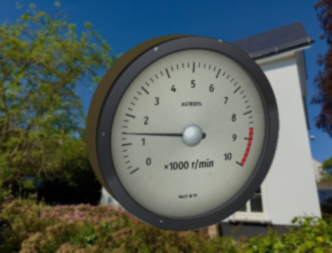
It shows 1400 rpm
